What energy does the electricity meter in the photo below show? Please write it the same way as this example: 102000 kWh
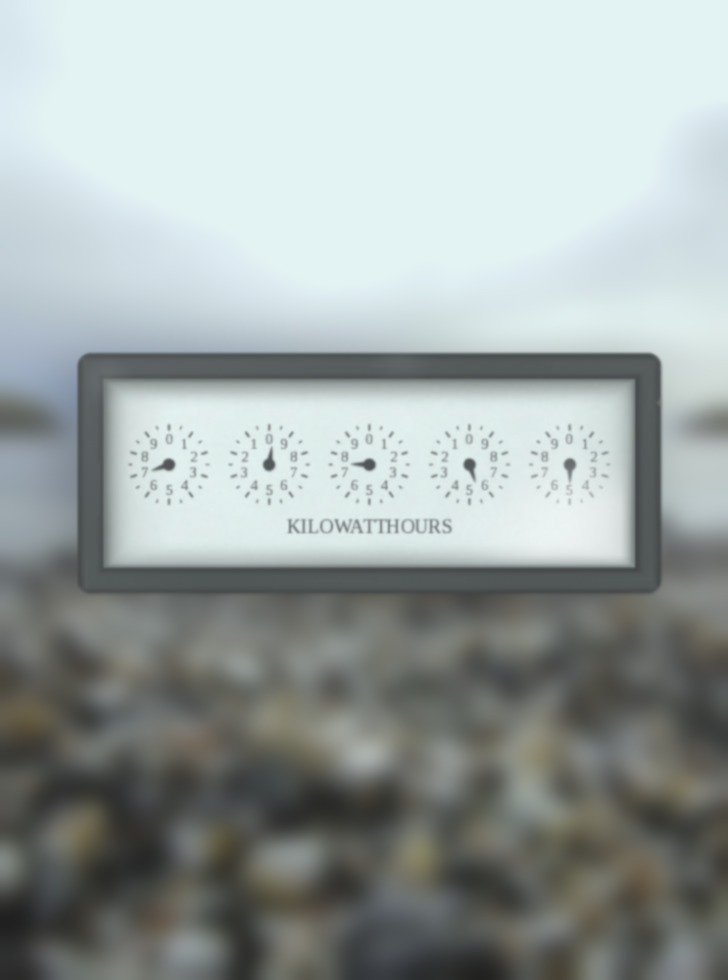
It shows 69755 kWh
